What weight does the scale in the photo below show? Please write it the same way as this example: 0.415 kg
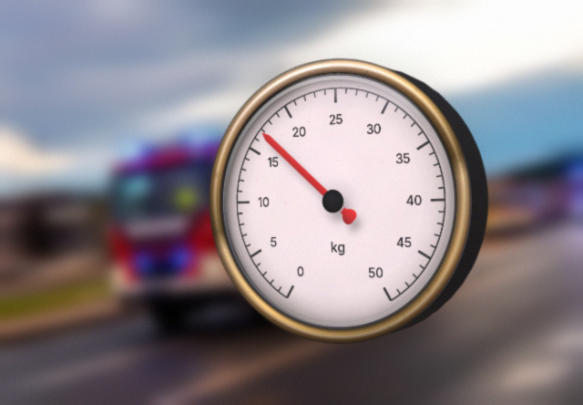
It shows 17 kg
